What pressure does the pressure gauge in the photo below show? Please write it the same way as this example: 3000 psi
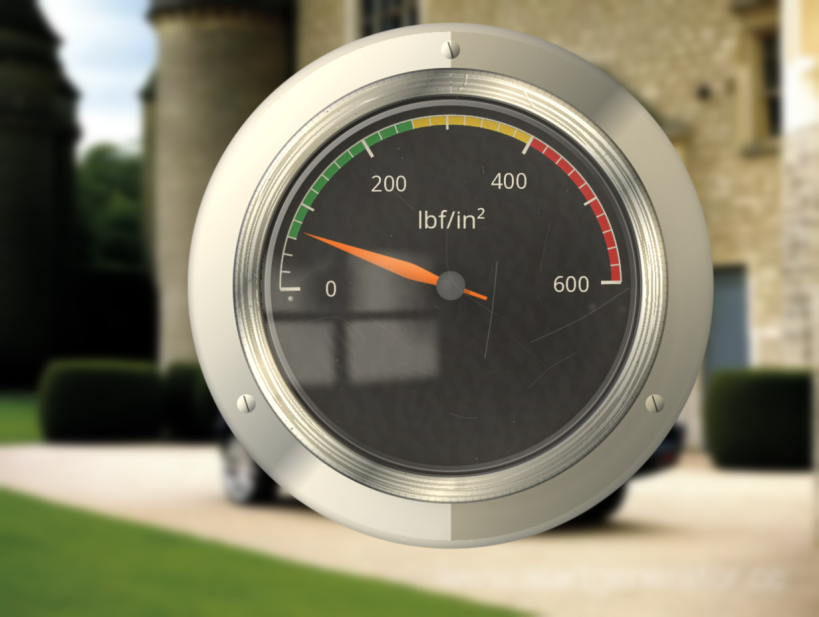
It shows 70 psi
